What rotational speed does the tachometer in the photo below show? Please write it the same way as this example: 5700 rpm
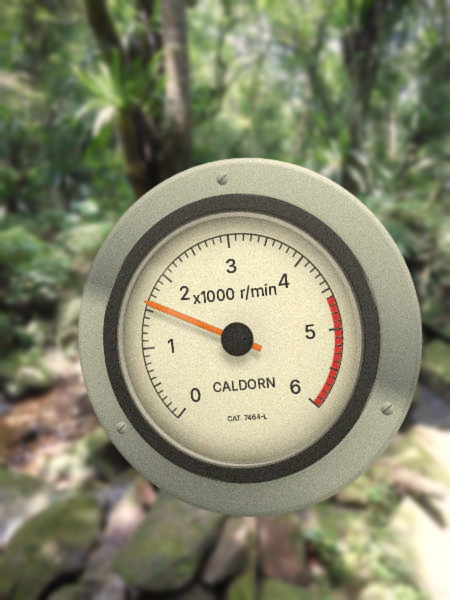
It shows 1600 rpm
